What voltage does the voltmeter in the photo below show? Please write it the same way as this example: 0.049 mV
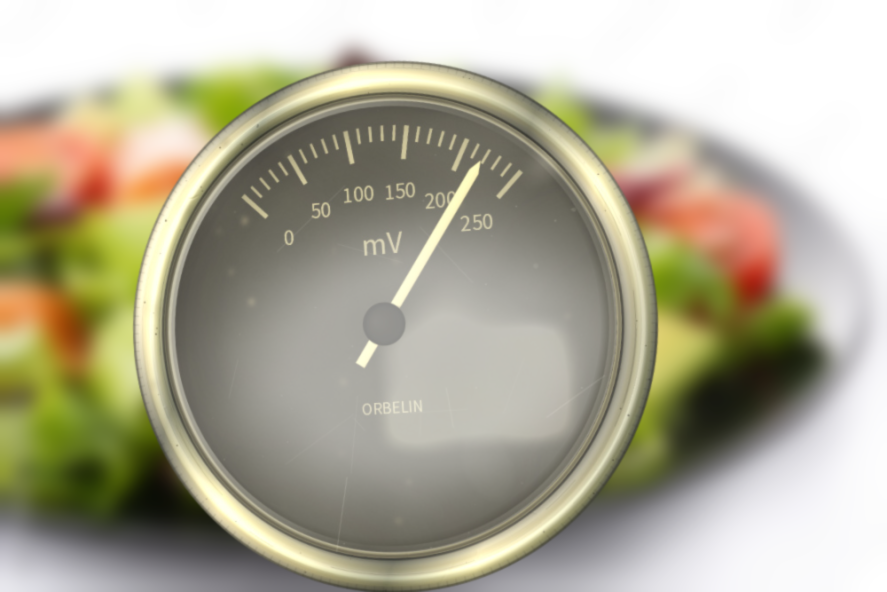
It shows 220 mV
